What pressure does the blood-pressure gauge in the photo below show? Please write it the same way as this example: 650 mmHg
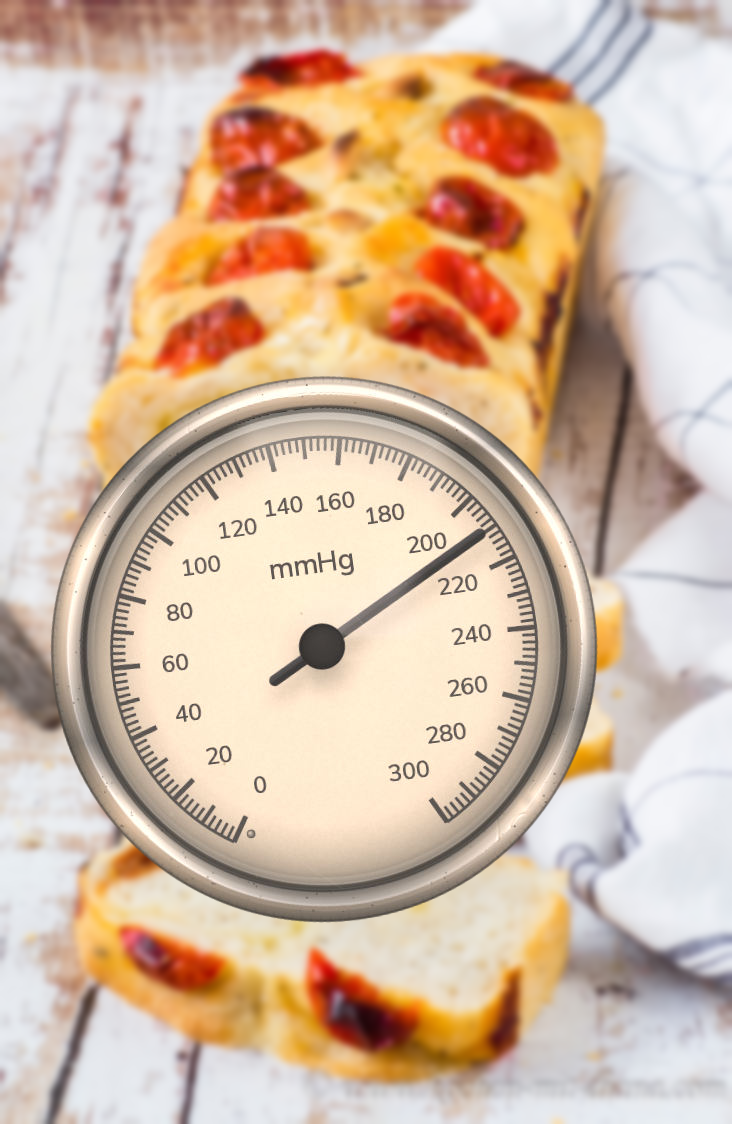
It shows 210 mmHg
